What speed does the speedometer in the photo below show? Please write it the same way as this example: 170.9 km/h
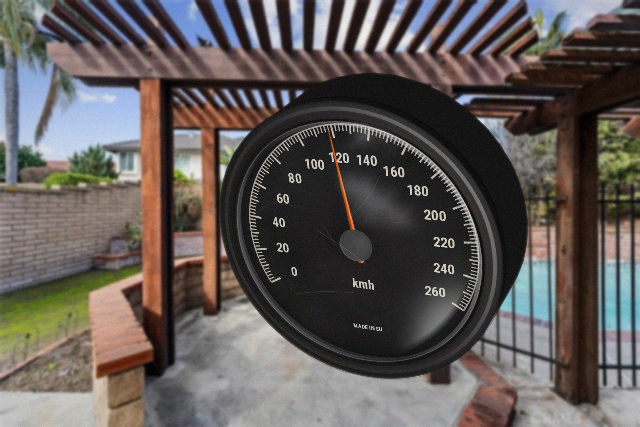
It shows 120 km/h
